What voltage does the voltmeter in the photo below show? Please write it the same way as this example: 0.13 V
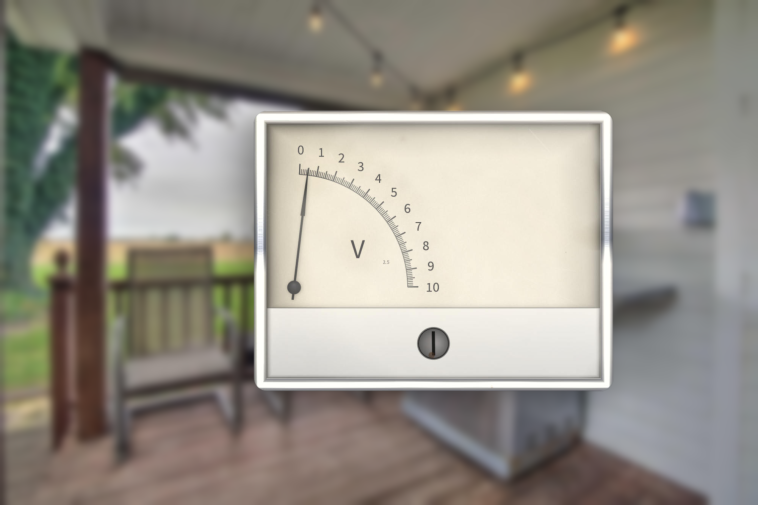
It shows 0.5 V
